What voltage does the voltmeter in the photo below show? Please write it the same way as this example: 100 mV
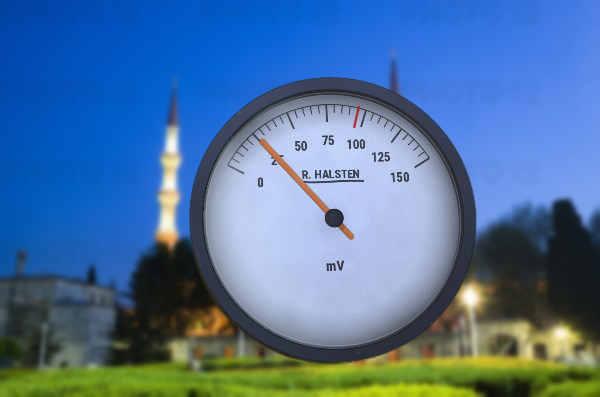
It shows 25 mV
